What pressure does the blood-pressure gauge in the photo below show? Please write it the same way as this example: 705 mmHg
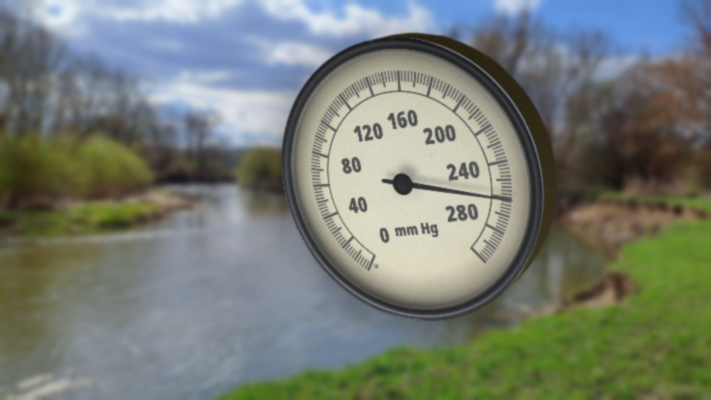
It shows 260 mmHg
